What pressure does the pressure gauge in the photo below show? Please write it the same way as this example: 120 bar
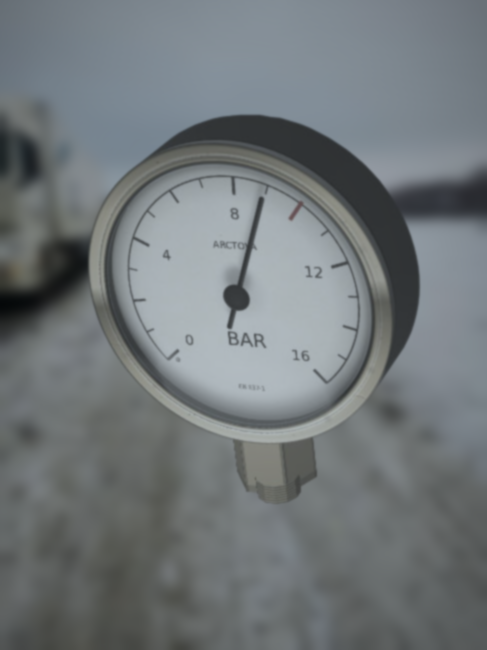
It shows 9 bar
